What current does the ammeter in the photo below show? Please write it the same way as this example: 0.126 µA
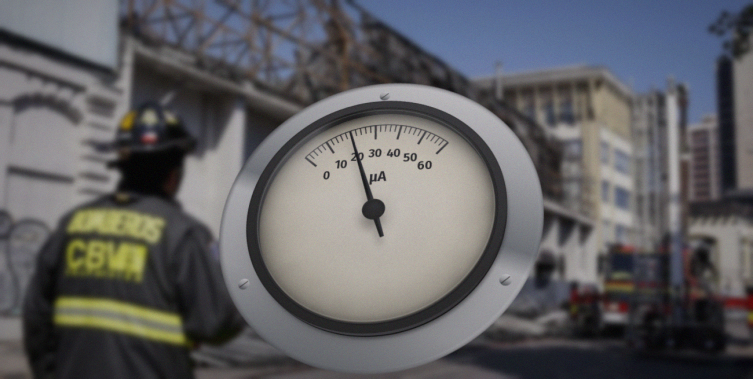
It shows 20 µA
